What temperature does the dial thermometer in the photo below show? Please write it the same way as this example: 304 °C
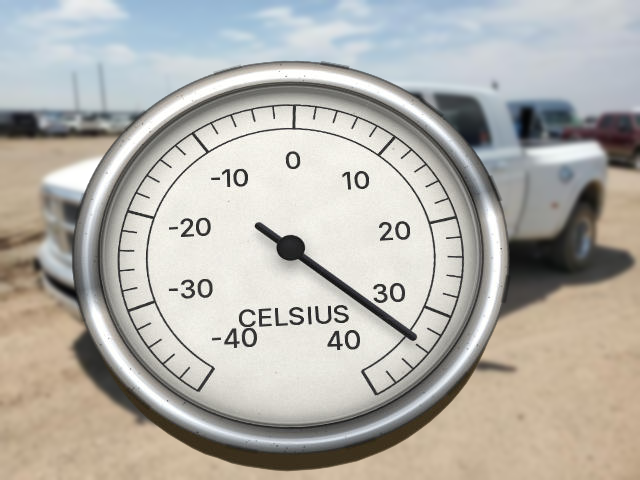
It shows 34 °C
